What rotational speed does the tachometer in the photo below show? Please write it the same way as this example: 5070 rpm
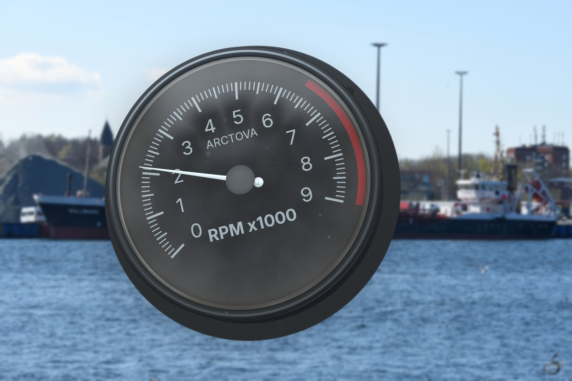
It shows 2100 rpm
